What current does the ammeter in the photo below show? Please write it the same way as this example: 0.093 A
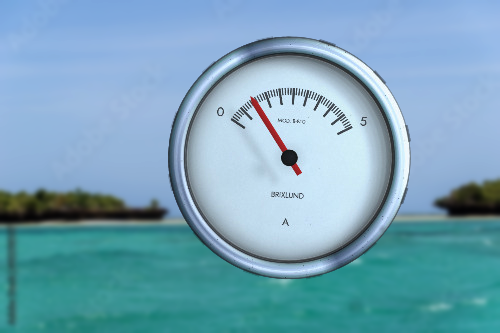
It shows 1 A
